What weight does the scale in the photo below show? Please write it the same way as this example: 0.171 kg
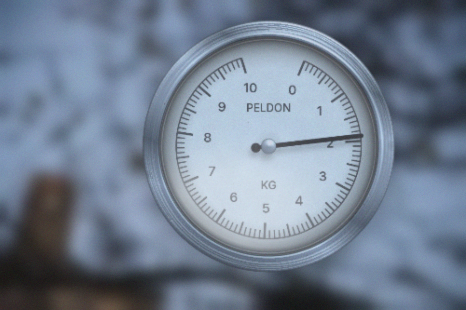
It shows 1.9 kg
